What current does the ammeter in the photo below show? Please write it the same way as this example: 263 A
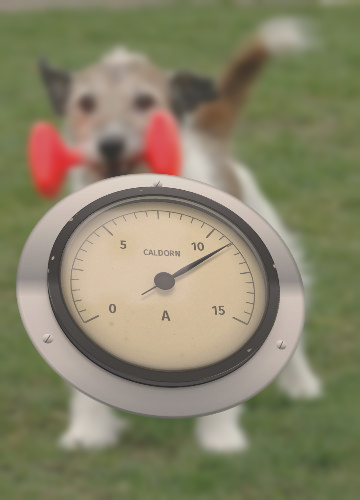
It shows 11 A
